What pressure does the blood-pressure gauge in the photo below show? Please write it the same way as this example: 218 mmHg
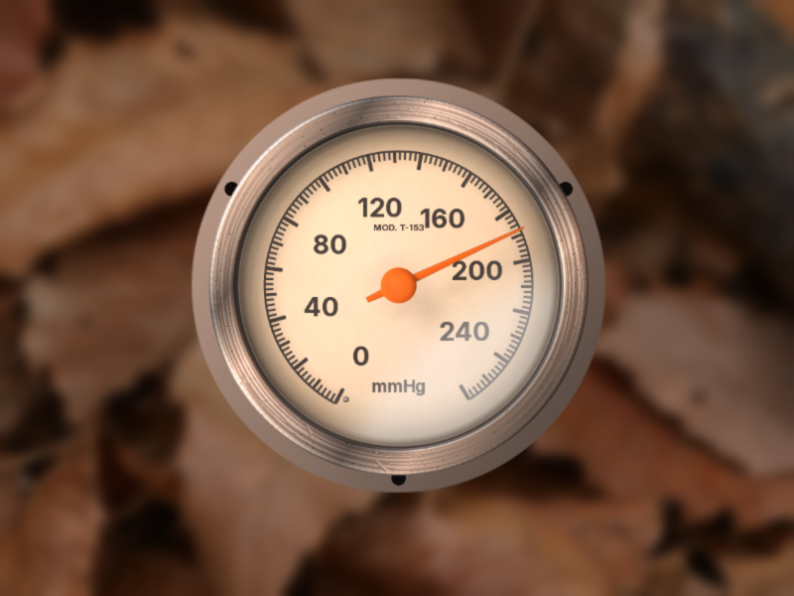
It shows 188 mmHg
